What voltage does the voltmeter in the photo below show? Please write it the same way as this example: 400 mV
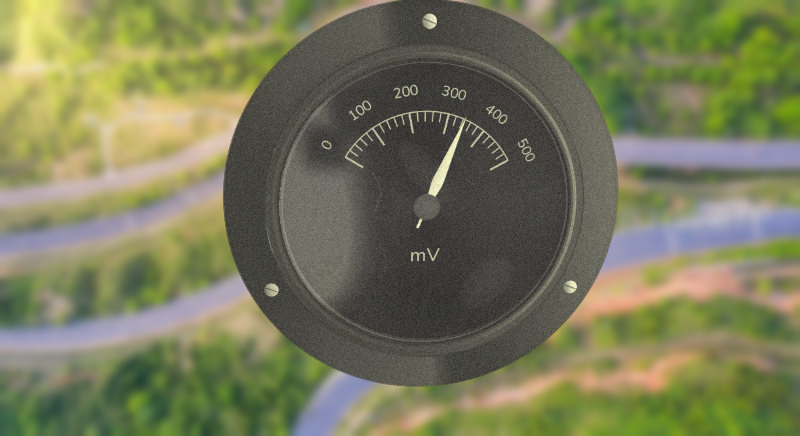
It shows 340 mV
